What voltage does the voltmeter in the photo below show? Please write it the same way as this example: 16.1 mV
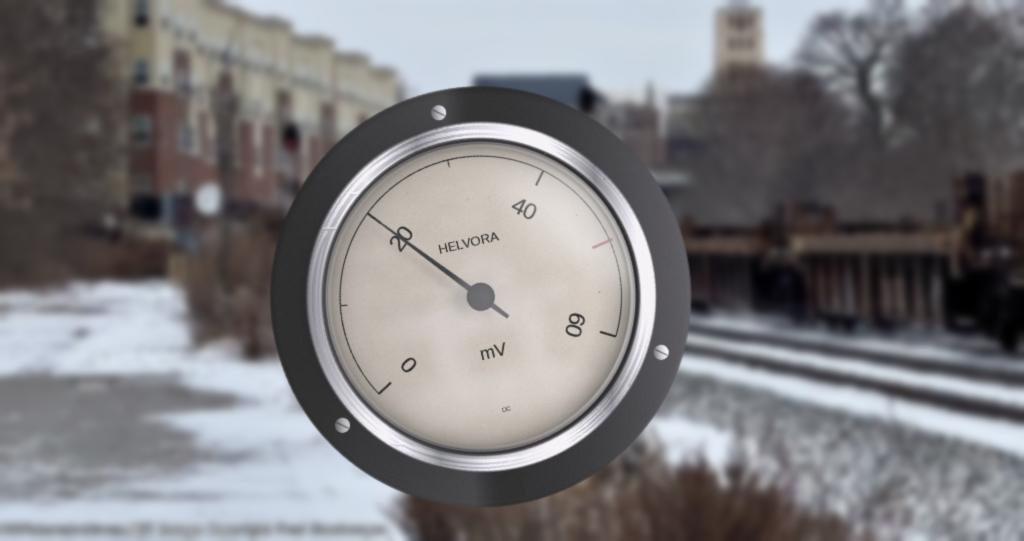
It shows 20 mV
